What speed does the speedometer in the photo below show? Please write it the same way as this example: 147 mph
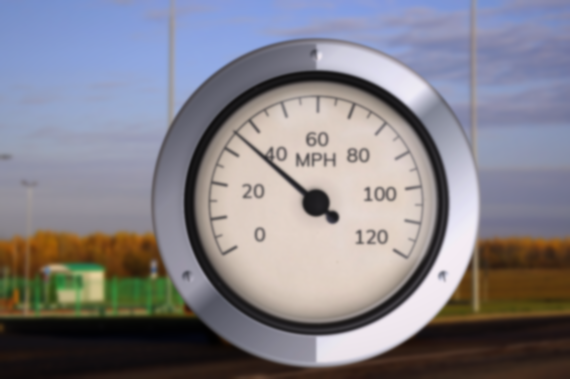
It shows 35 mph
